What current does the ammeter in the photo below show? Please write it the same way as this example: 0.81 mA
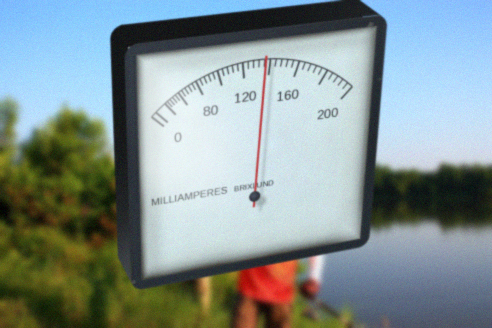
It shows 136 mA
